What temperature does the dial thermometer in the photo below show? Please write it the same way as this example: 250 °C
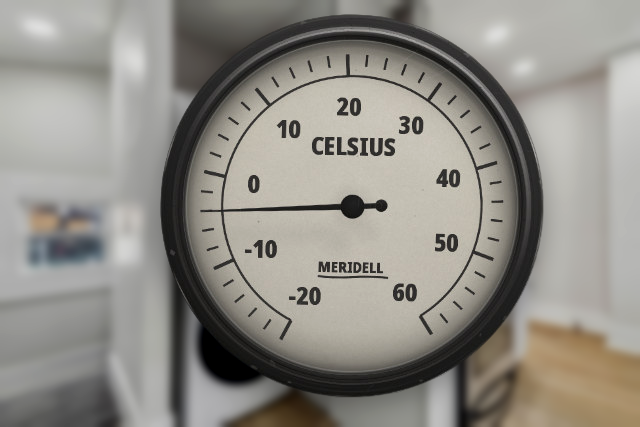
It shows -4 °C
